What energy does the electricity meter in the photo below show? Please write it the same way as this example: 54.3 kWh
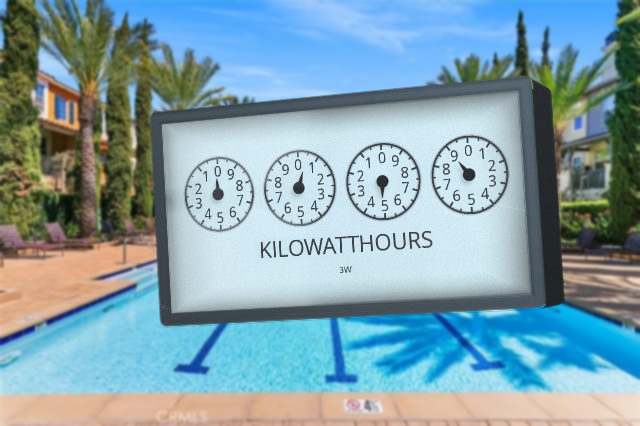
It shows 49 kWh
